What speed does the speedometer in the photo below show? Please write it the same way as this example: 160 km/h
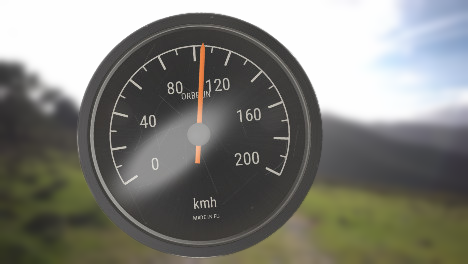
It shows 105 km/h
